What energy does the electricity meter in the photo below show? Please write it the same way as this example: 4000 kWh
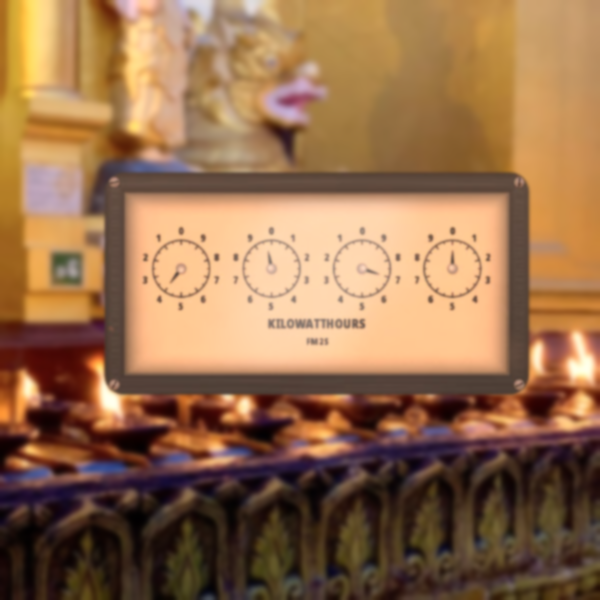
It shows 3970 kWh
